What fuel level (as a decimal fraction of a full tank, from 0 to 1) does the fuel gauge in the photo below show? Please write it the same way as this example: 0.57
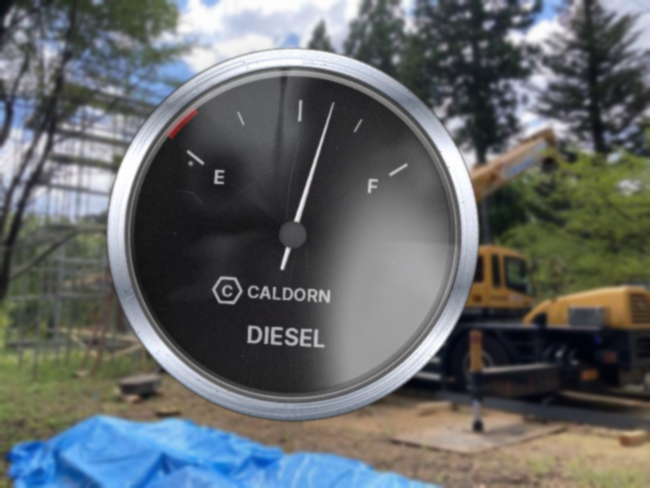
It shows 0.625
